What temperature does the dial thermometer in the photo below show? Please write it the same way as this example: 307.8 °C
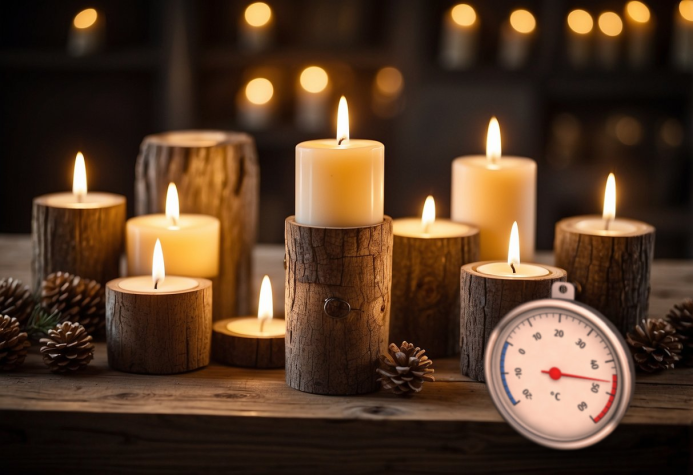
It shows 46 °C
